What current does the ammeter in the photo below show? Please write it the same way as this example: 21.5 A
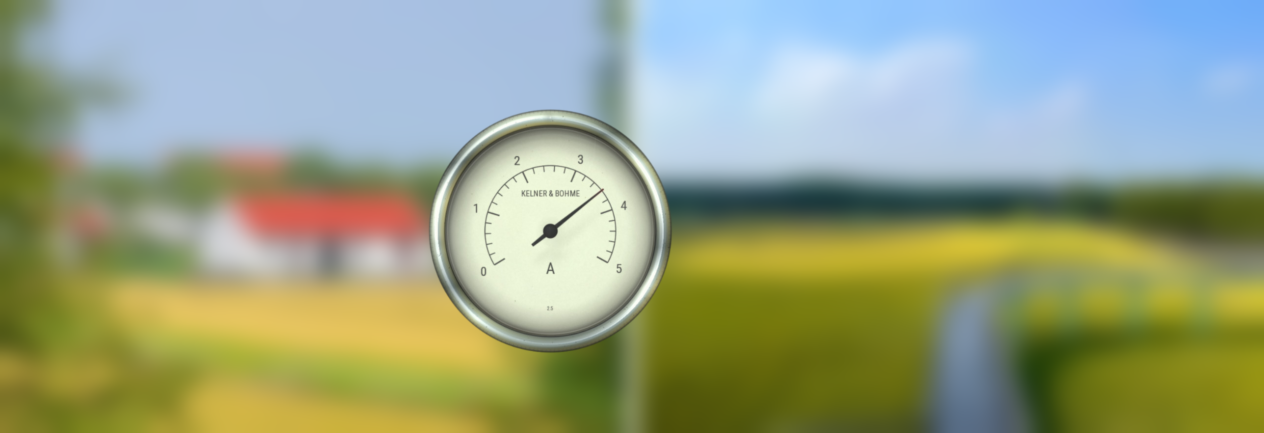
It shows 3.6 A
